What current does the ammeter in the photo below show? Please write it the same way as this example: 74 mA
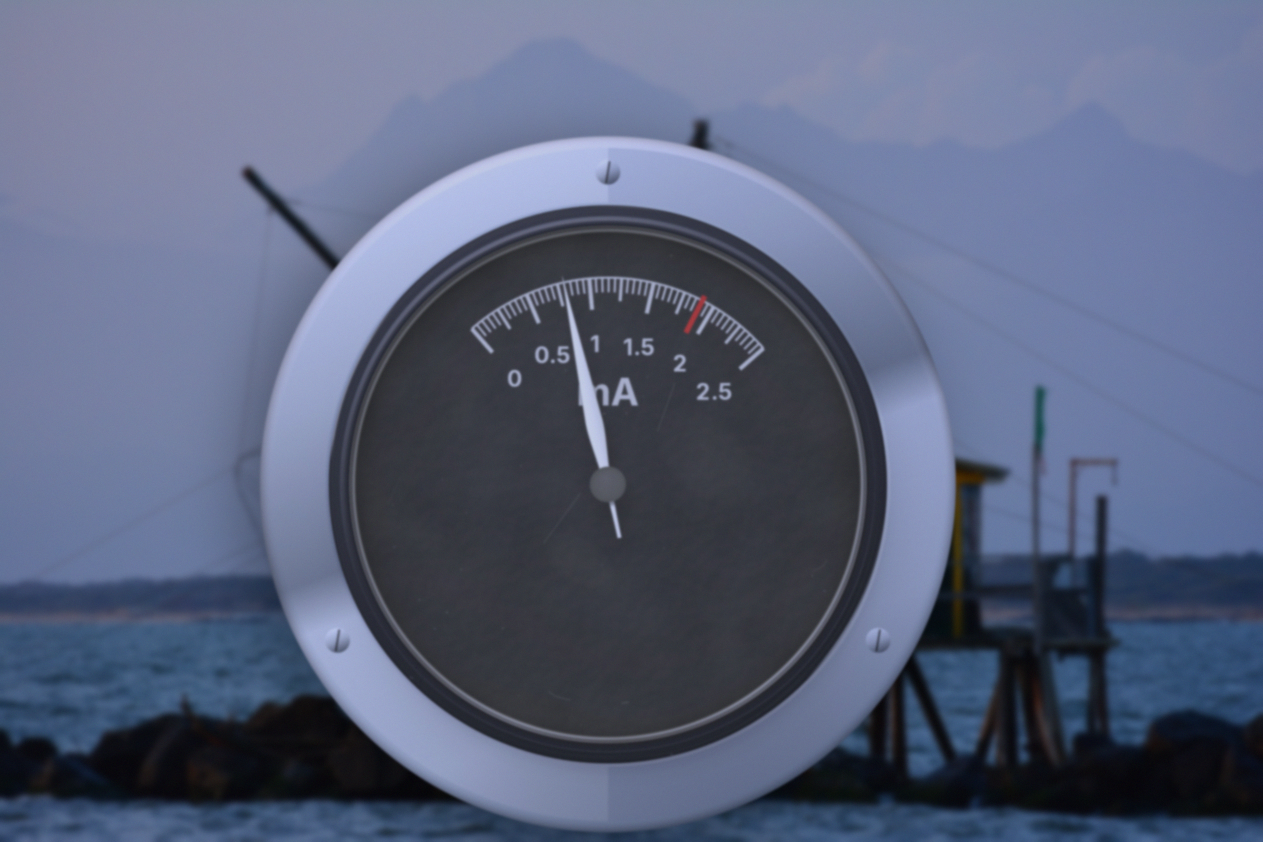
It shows 0.8 mA
